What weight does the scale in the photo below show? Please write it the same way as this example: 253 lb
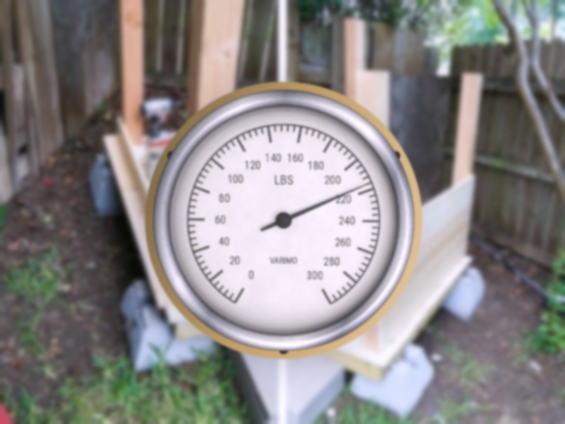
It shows 216 lb
